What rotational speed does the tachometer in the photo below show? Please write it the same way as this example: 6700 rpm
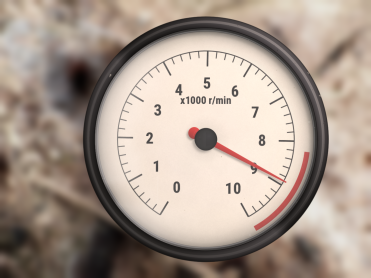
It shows 8900 rpm
